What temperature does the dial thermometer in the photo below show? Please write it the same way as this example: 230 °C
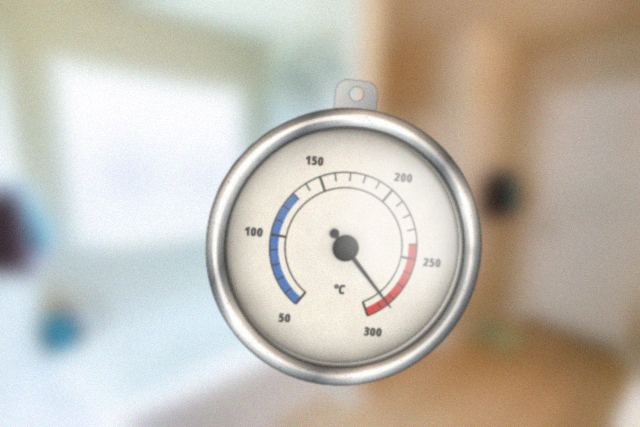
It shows 285 °C
